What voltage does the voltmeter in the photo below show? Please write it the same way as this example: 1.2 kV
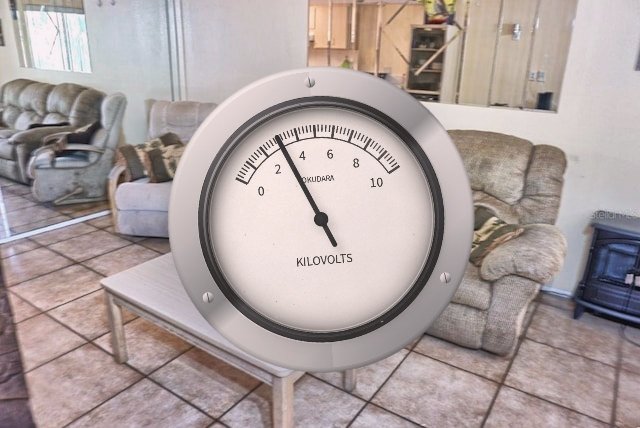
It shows 3 kV
